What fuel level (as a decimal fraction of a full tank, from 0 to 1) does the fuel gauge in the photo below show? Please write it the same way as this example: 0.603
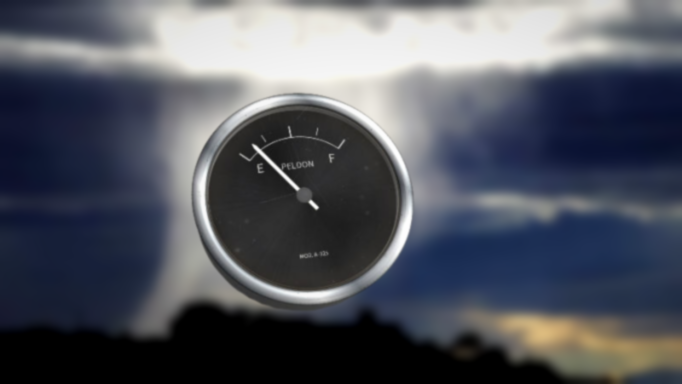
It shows 0.125
